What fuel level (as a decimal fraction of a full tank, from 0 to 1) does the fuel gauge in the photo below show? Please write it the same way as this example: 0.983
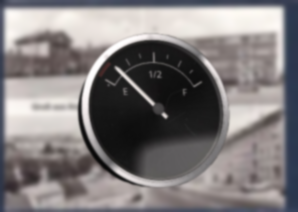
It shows 0.125
